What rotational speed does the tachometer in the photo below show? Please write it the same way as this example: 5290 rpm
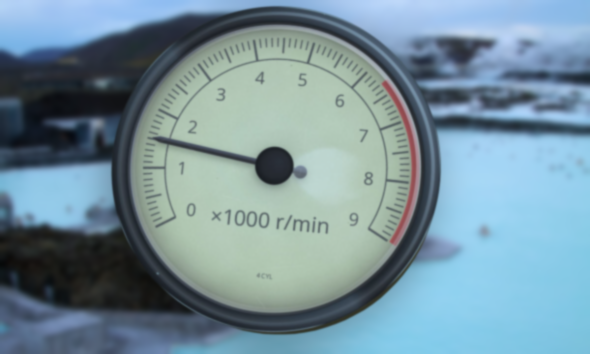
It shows 1500 rpm
